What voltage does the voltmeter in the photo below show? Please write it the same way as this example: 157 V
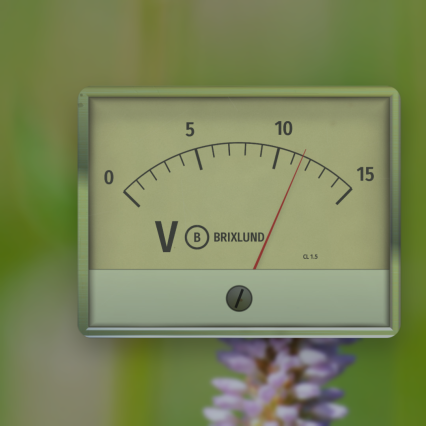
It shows 11.5 V
